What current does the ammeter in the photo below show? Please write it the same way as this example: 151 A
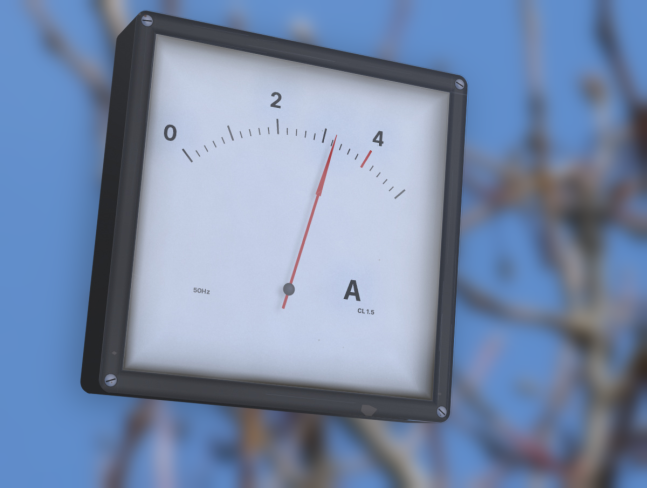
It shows 3.2 A
